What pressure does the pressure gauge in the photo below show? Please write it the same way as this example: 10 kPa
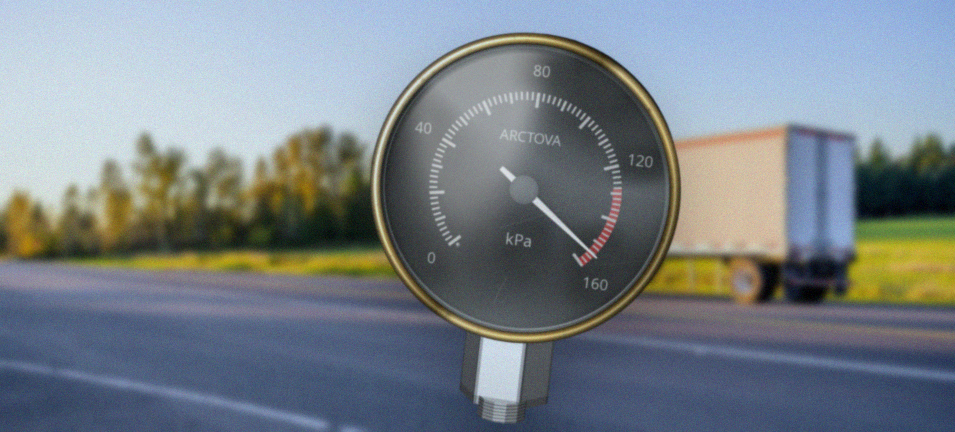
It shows 154 kPa
